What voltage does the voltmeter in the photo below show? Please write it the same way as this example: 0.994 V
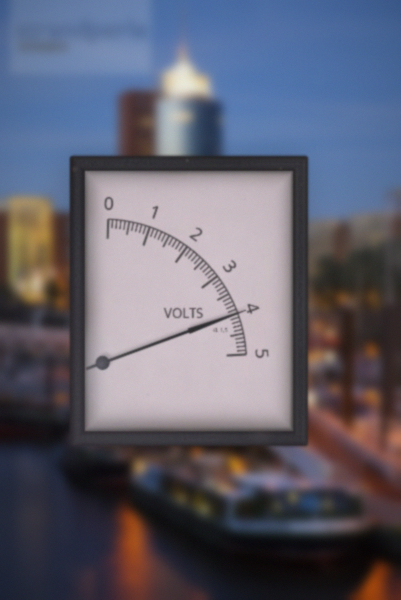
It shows 4 V
